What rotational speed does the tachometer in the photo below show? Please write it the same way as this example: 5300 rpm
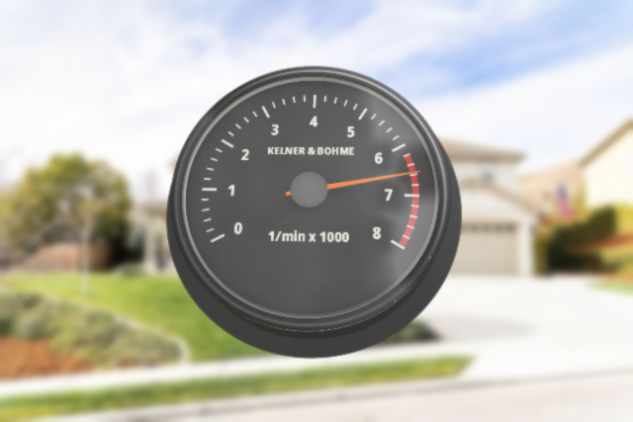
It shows 6600 rpm
